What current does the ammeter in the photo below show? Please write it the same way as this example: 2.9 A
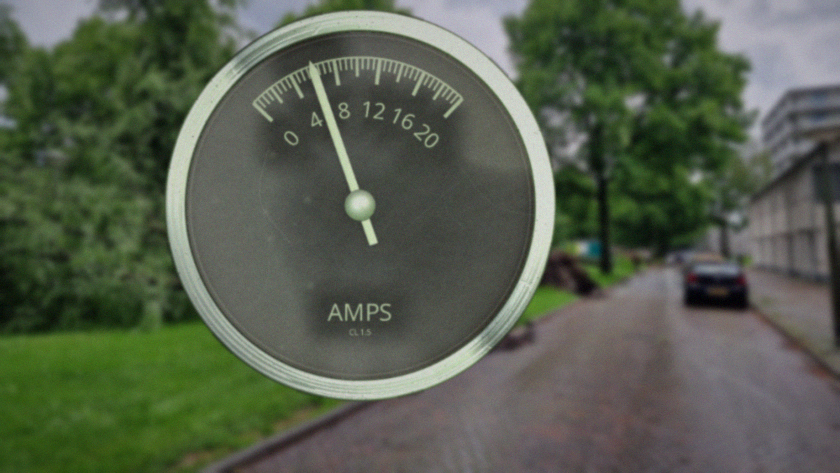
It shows 6 A
